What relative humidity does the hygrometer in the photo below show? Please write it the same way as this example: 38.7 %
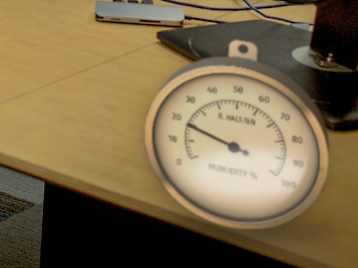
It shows 20 %
